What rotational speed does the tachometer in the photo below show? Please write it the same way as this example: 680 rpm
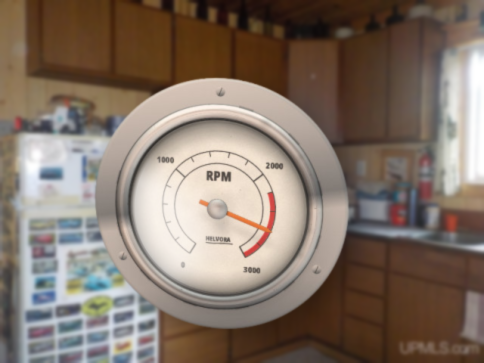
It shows 2600 rpm
